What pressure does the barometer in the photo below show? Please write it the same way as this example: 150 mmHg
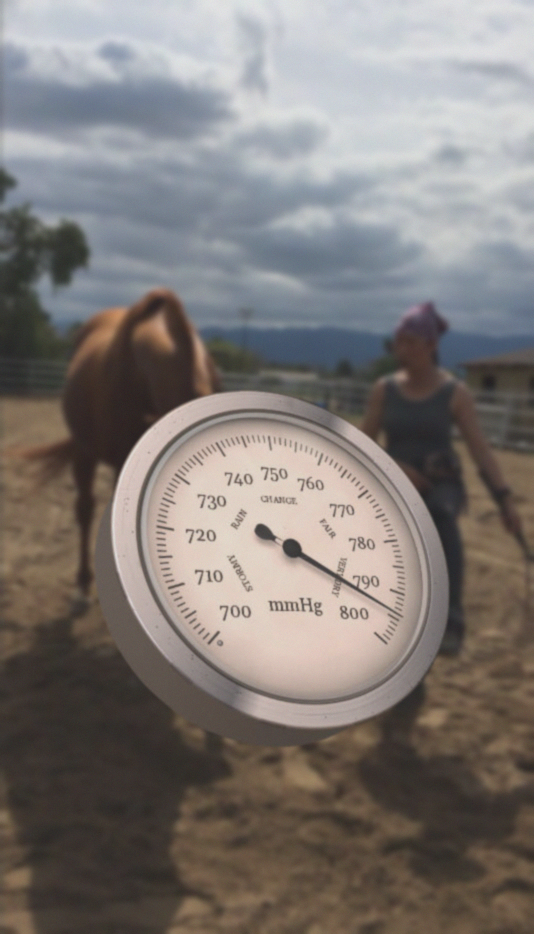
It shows 795 mmHg
